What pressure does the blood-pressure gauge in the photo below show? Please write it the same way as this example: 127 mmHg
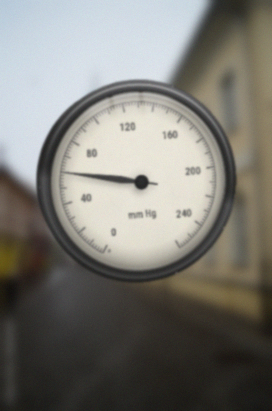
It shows 60 mmHg
